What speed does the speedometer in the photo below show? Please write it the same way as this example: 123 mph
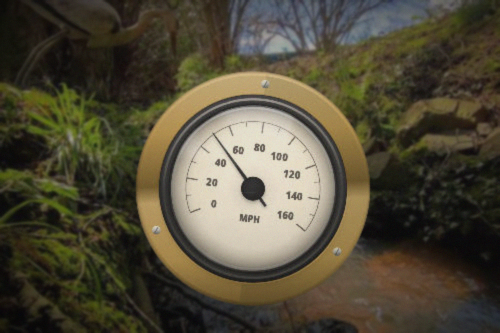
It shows 50 mph
